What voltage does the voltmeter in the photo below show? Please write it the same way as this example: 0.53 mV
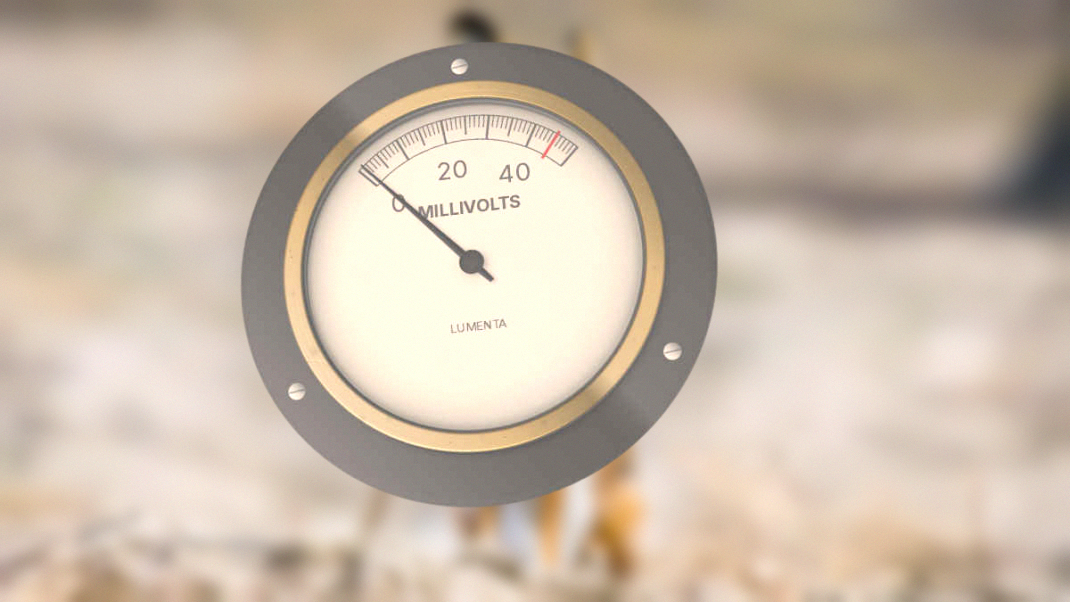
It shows 1 mV
